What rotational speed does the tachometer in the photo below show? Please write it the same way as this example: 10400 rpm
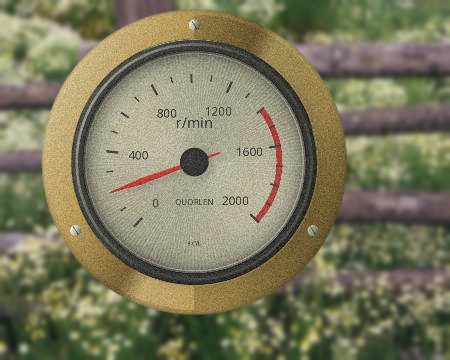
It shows 200 rpm
